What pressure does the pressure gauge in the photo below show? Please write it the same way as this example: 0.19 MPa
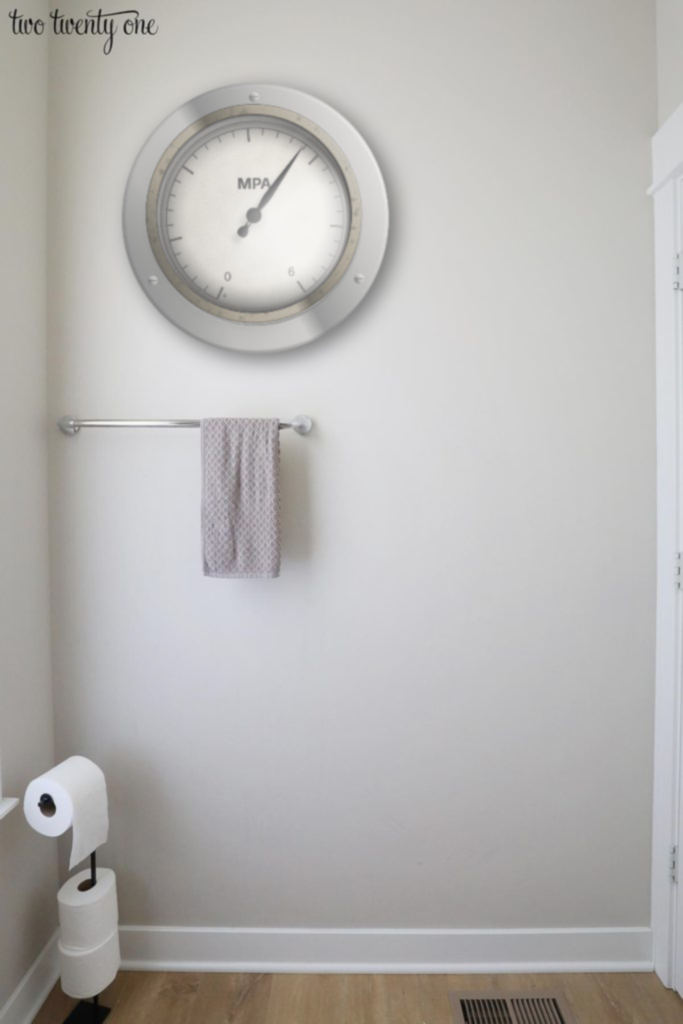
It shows 3.8 MPa
